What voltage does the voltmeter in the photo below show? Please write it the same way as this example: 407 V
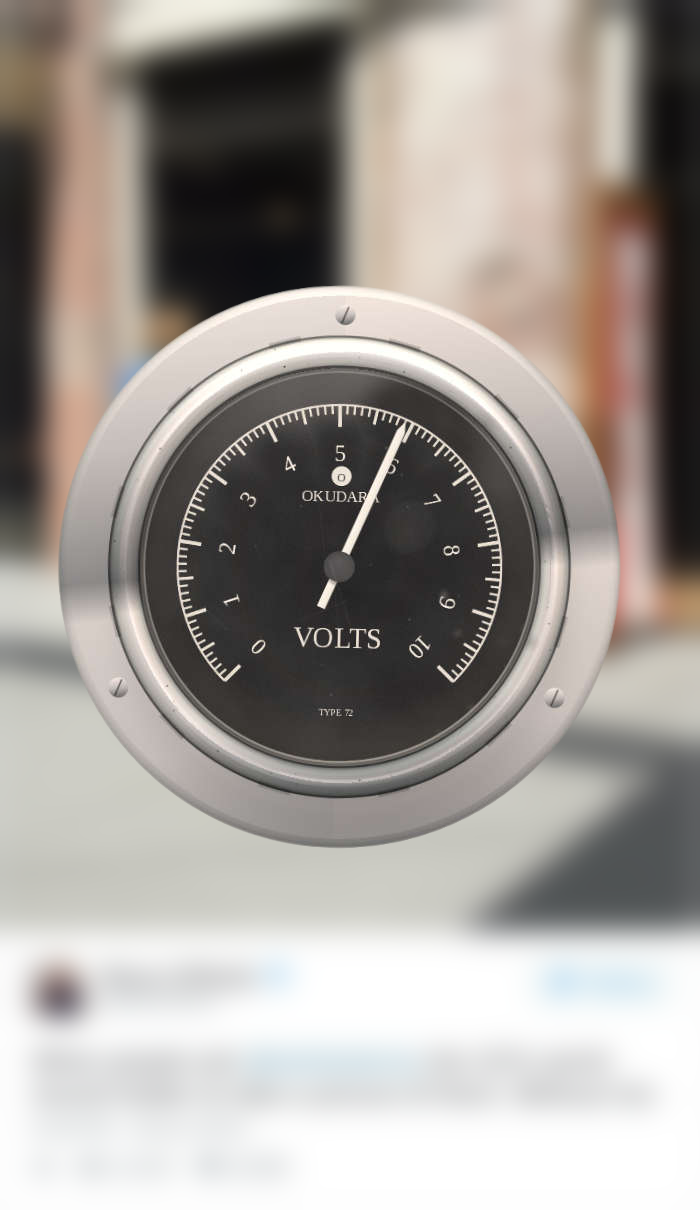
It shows 5.9 V
